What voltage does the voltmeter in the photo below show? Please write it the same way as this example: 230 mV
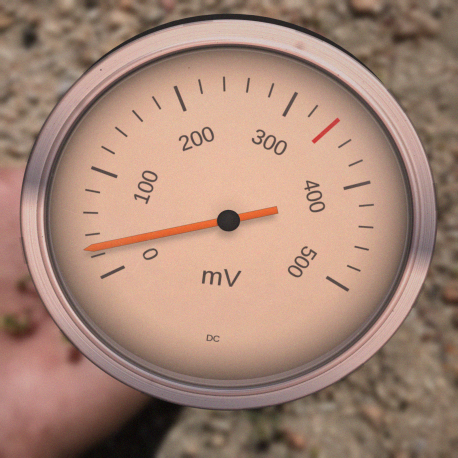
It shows 30 mV
